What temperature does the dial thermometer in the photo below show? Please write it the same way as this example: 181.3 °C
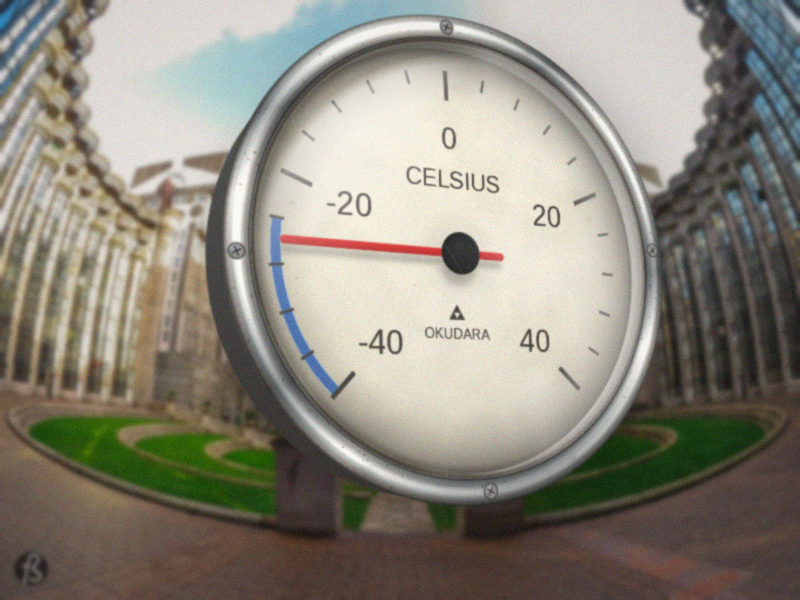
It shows -26 °C
